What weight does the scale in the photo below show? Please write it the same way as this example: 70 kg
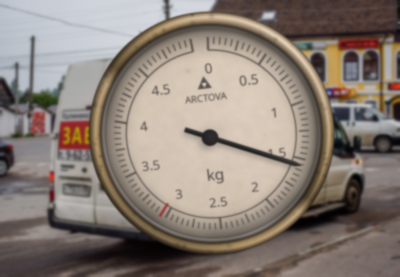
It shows 1.55 kg
